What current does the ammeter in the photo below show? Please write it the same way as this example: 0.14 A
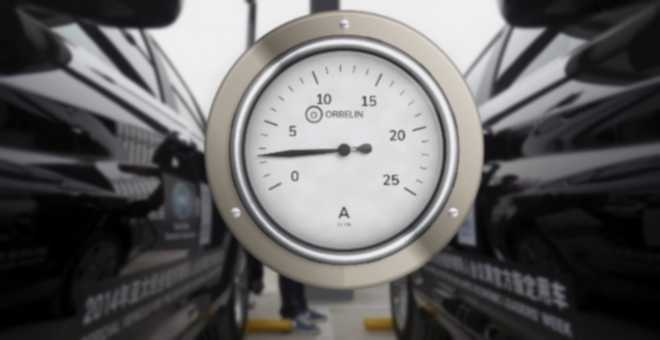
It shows 2.5 A
